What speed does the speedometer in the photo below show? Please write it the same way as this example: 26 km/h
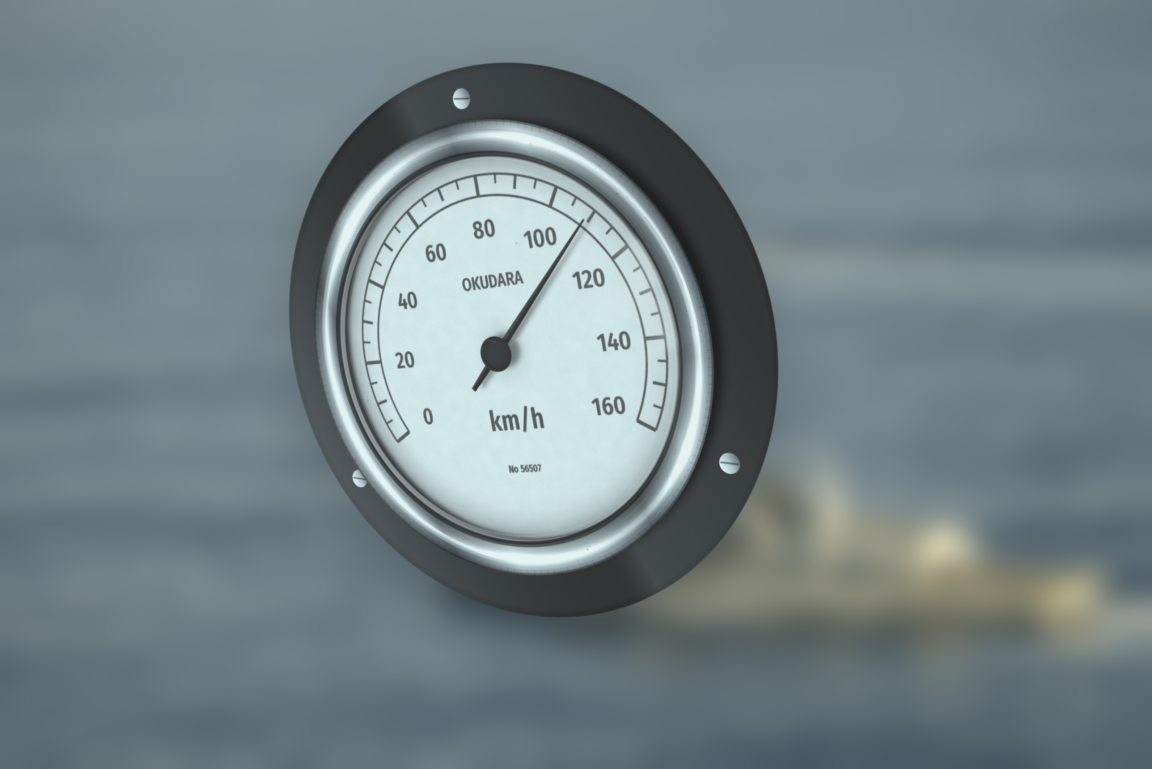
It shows 110 km/h
